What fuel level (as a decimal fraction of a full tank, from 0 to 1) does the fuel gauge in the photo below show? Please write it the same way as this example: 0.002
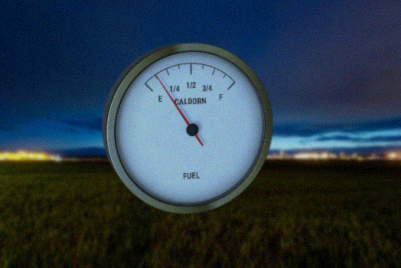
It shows 0.125
